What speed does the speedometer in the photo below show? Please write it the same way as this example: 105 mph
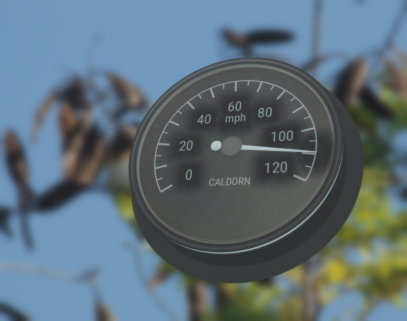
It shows 110 mph
